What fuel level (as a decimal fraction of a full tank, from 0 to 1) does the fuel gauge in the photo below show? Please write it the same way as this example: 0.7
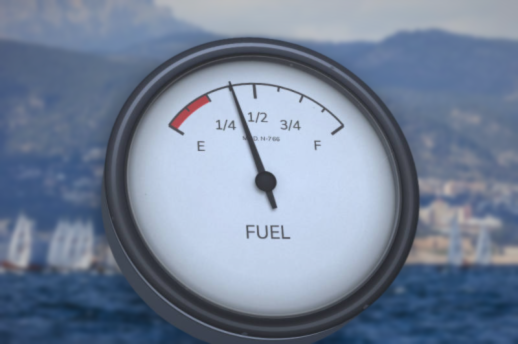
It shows 0.375
